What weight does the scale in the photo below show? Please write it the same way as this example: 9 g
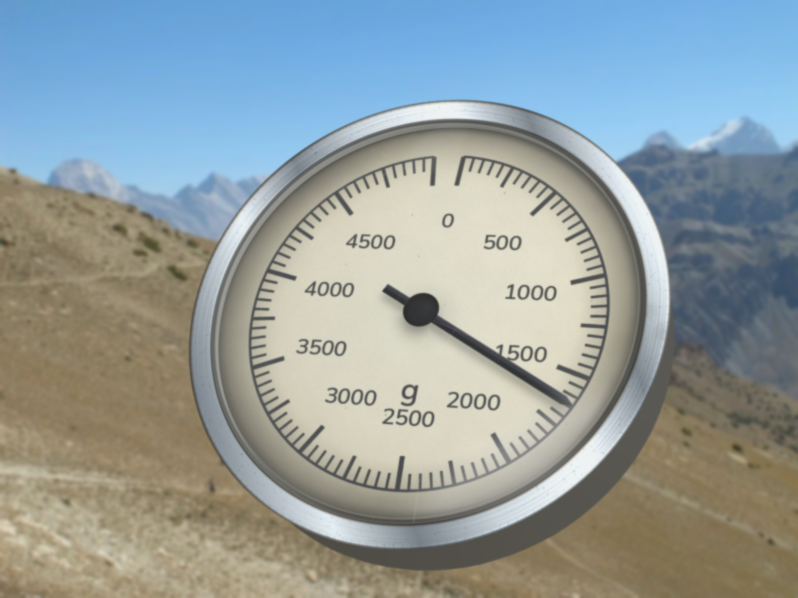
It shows 1650 g
